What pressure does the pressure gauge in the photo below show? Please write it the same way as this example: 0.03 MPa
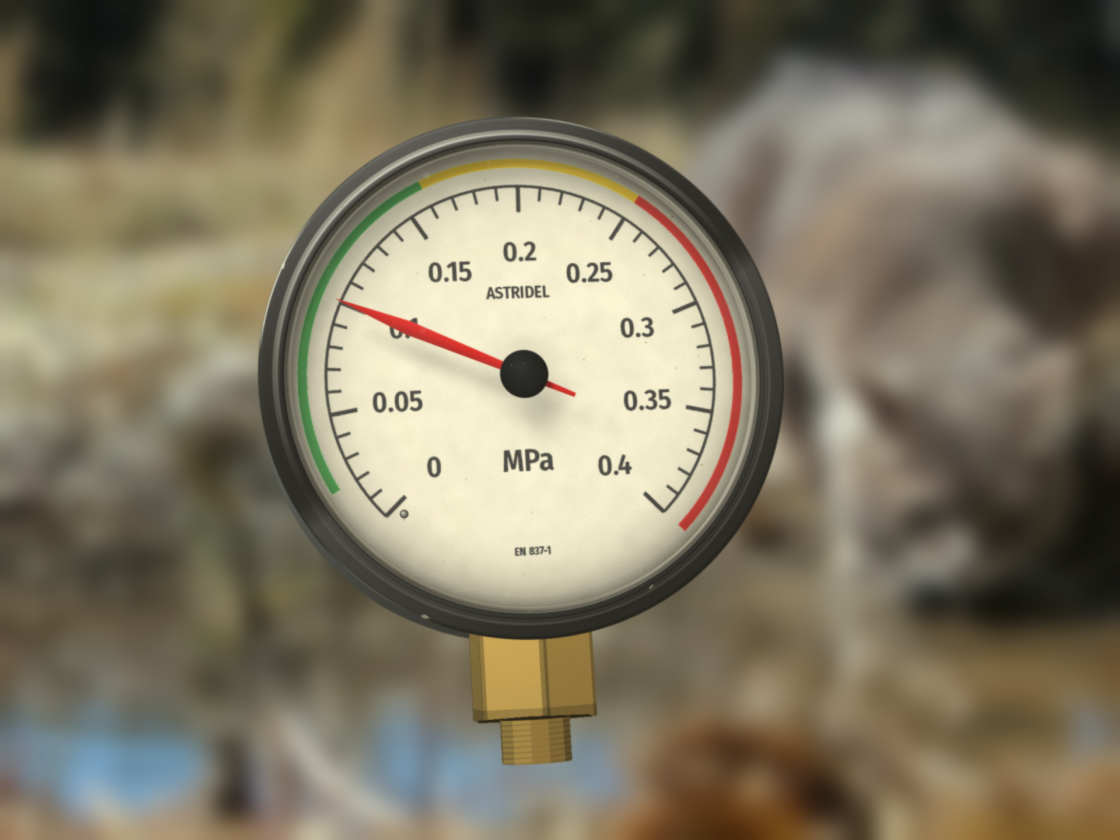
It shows 0.1 MPa
